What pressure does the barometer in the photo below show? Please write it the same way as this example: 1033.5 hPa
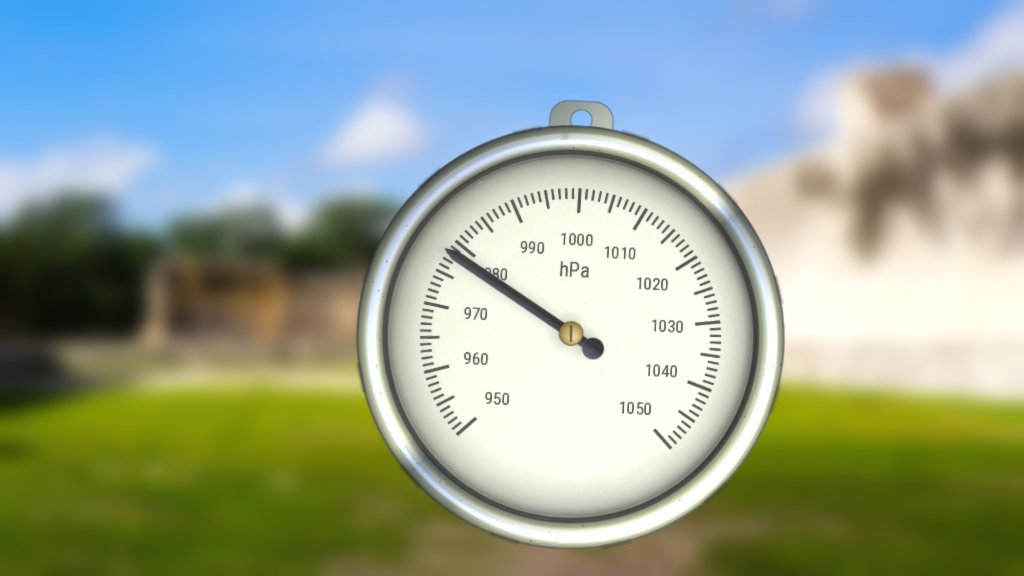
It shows 978 hPa
